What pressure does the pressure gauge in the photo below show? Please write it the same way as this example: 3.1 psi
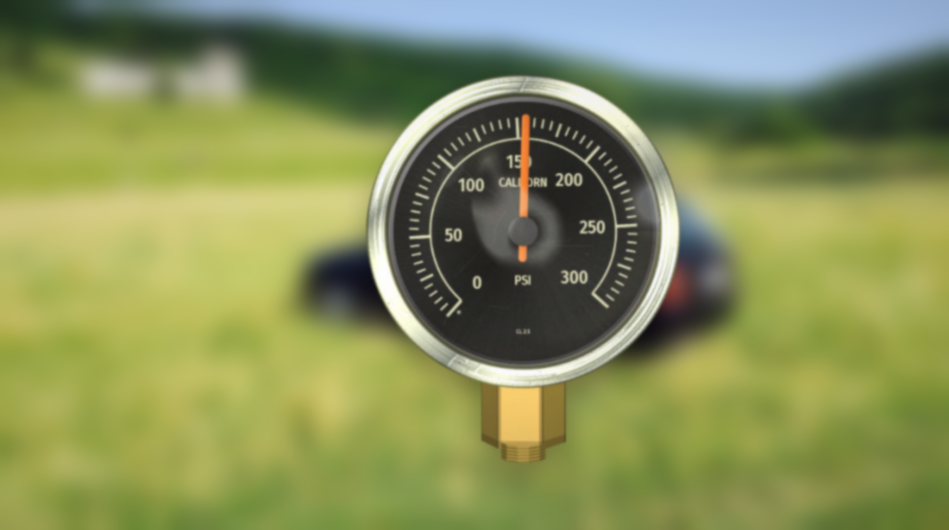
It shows 155 psi
